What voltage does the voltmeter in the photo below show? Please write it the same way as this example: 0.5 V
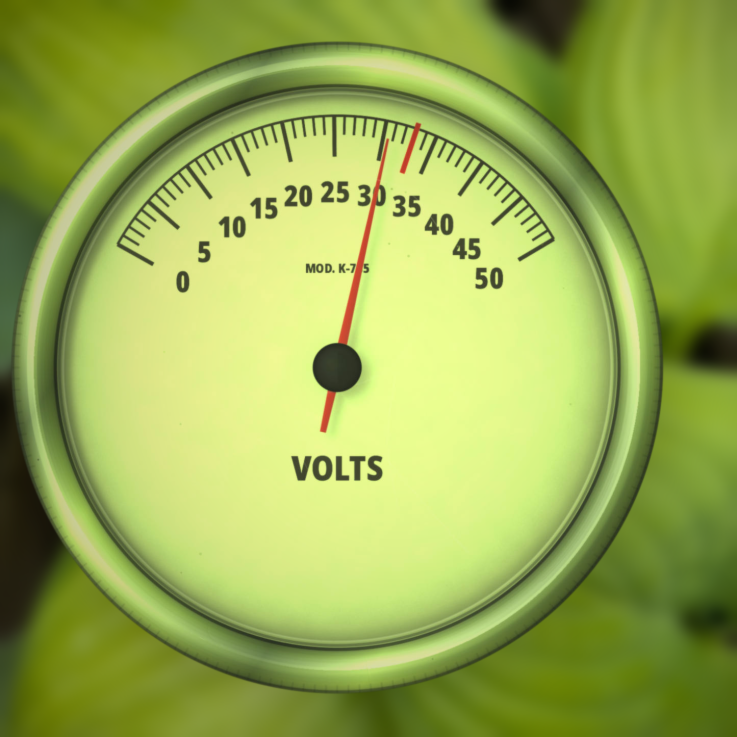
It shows 30.5 V
